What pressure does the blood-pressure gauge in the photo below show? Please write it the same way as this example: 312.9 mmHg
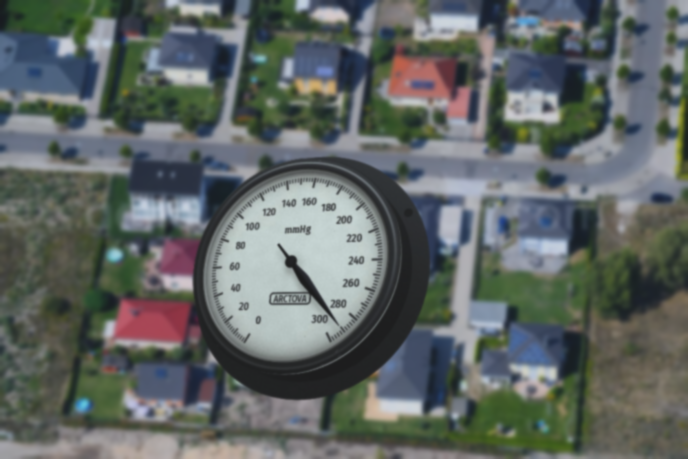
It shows 290 mmHg
